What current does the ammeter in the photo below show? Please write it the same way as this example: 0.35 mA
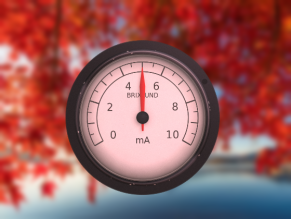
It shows 5 mA
